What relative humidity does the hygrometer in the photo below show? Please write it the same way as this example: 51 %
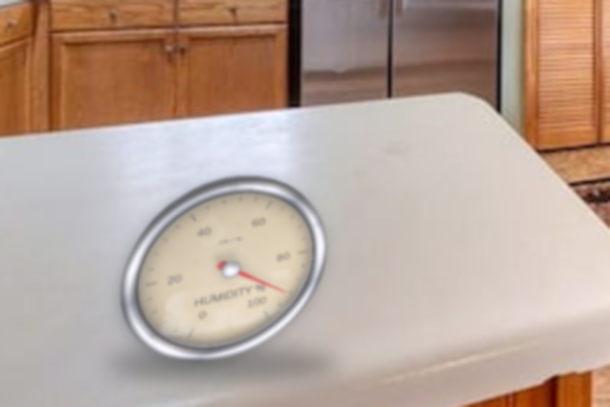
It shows 92 %
